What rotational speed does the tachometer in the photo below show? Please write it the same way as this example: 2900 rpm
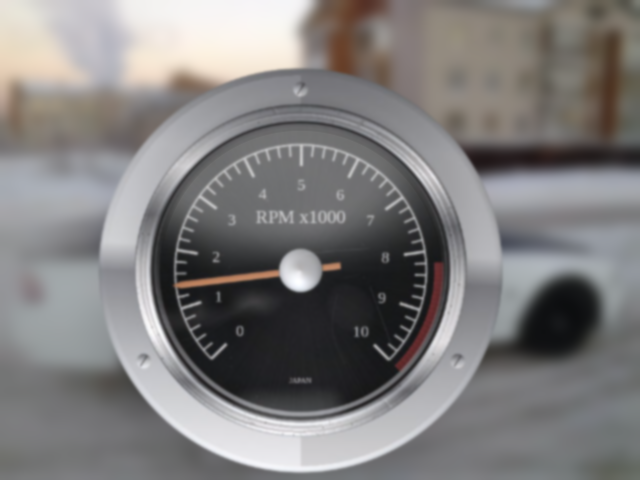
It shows 1400 rpm
